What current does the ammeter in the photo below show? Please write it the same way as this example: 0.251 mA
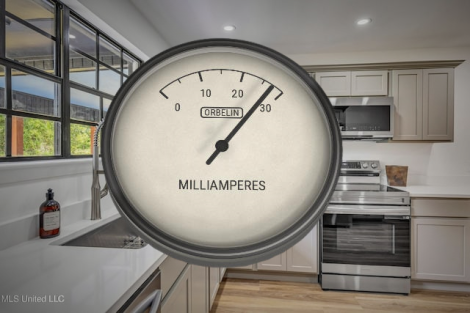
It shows 27.5 mA
